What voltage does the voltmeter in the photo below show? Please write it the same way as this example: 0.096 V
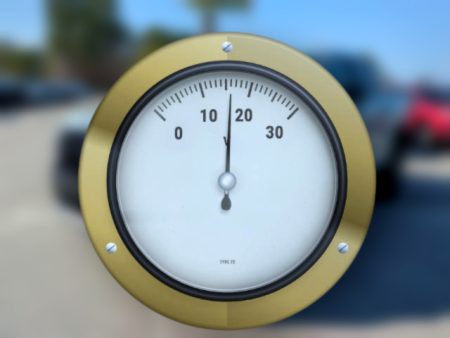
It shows 16 V
